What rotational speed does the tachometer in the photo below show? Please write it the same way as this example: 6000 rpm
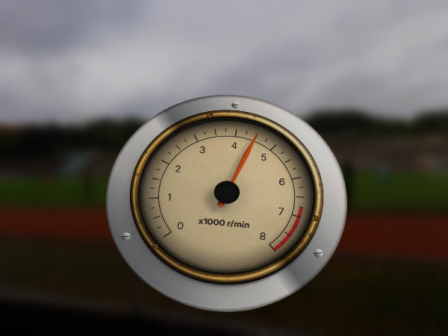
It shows 4500 rpm
